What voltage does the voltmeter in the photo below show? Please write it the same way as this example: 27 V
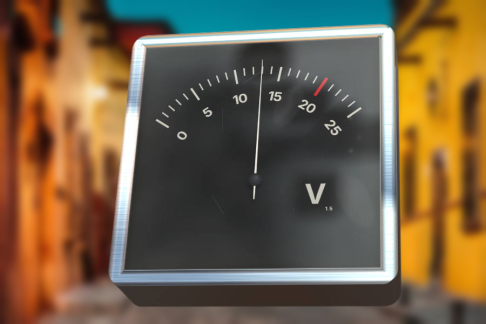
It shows 13 V
